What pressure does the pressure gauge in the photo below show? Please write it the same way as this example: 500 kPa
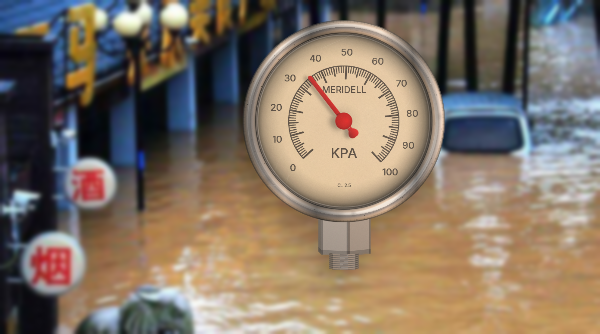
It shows 35 kPa
